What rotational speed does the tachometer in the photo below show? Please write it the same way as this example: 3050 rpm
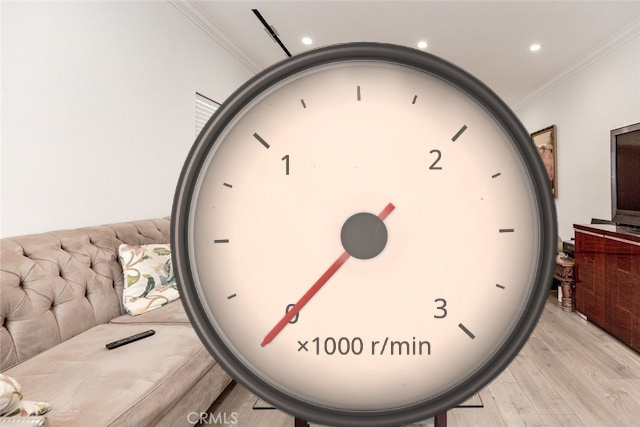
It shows 0 rpm
